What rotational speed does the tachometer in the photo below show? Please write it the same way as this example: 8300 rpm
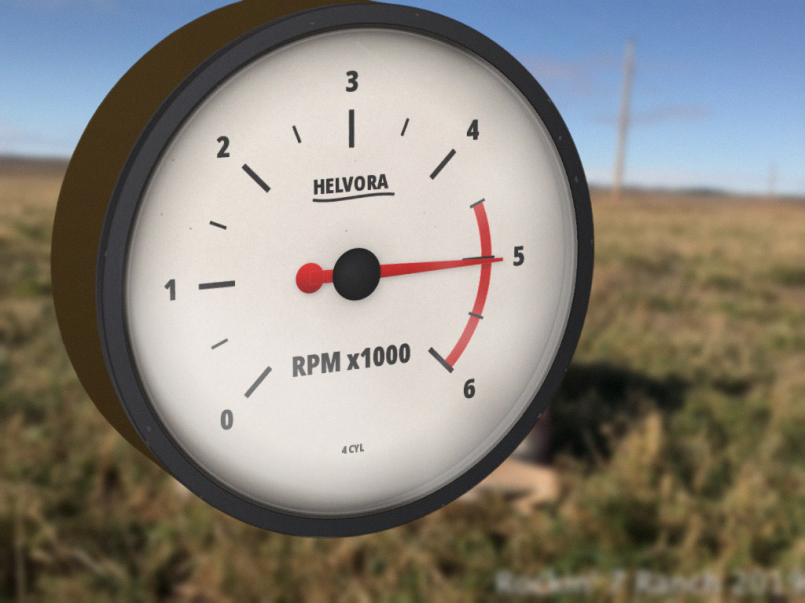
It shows 5000 rpm
